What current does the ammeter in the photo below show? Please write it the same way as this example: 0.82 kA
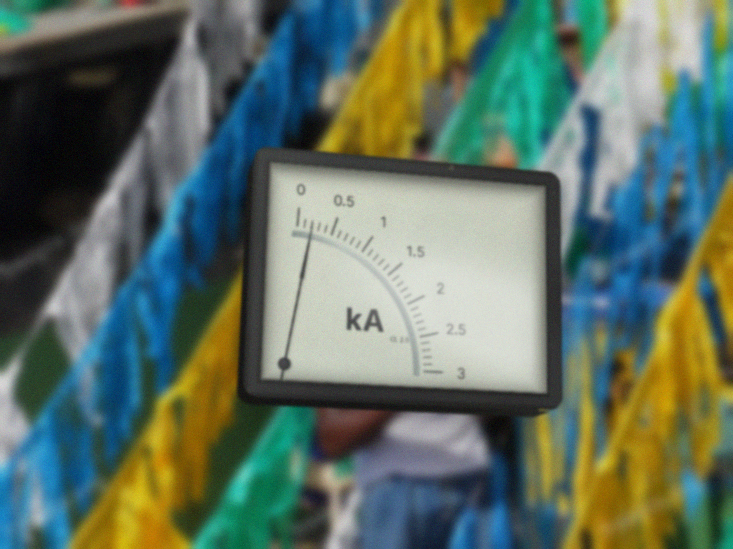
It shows 0.2 kA
